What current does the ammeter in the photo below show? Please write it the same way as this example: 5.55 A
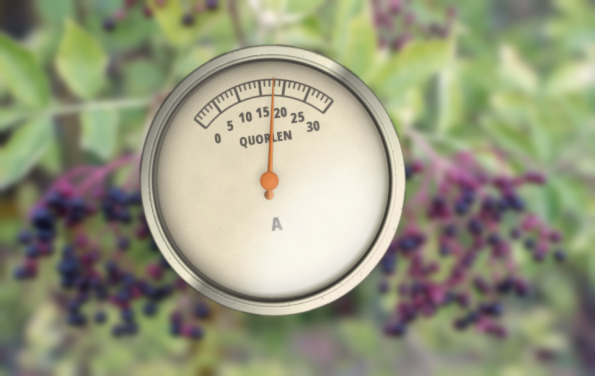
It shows 18 A
